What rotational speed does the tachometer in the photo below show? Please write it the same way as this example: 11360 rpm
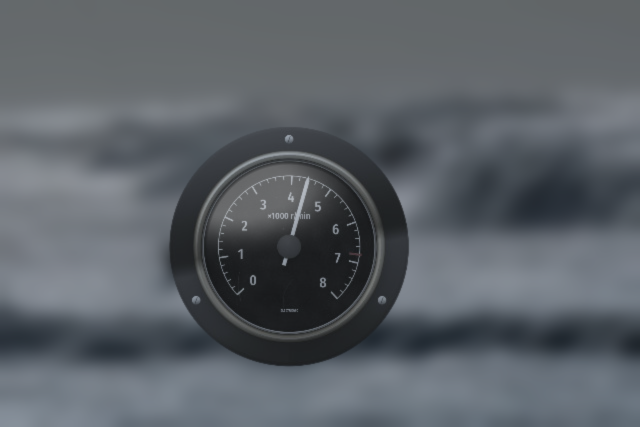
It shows 4400 rpm
